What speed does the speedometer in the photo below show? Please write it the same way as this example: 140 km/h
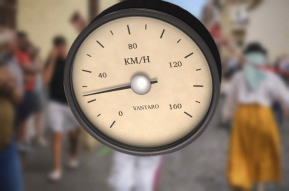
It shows 25 km/h
